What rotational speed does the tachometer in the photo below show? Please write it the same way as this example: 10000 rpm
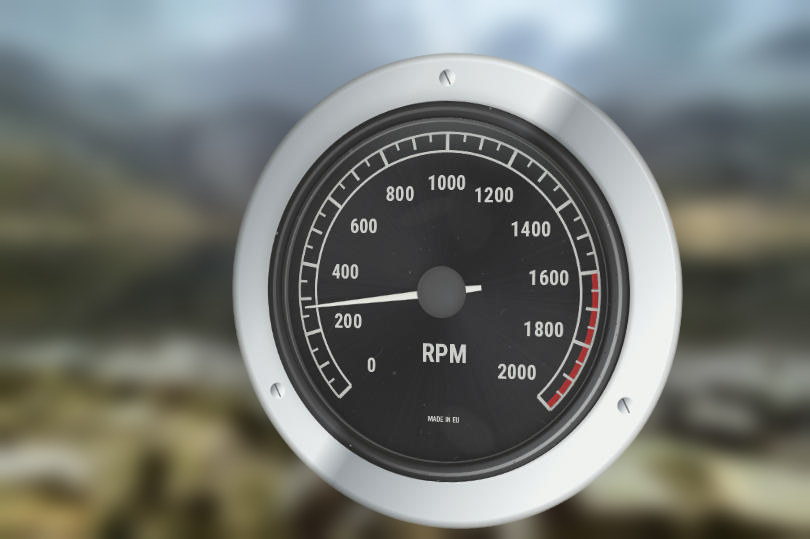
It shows 275 rpm
